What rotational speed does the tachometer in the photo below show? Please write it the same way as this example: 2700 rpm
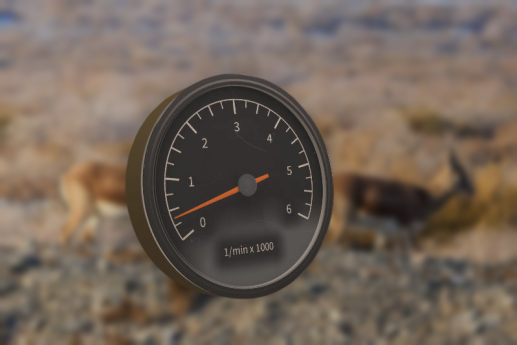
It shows 375 rpm
